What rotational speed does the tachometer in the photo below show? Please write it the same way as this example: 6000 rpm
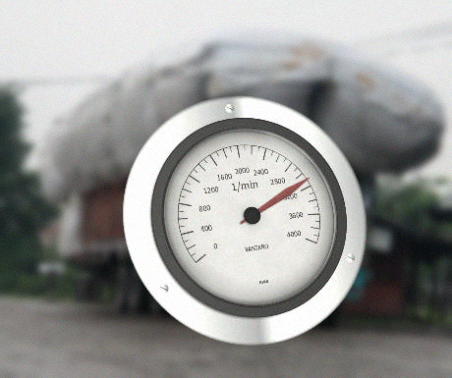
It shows 3100 rpm
